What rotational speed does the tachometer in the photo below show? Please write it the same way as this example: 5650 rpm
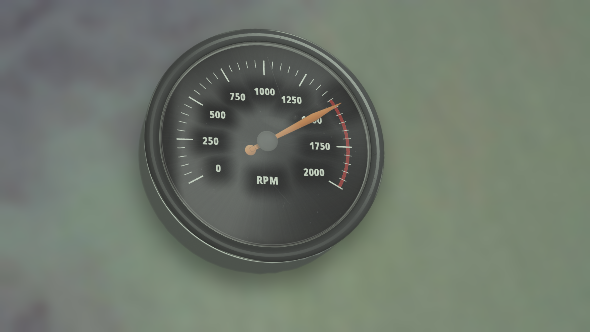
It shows 1500 rpm
